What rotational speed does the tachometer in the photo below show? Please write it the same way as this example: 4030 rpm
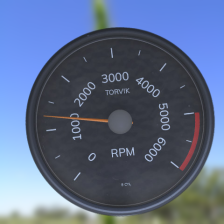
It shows 1250 rpm
